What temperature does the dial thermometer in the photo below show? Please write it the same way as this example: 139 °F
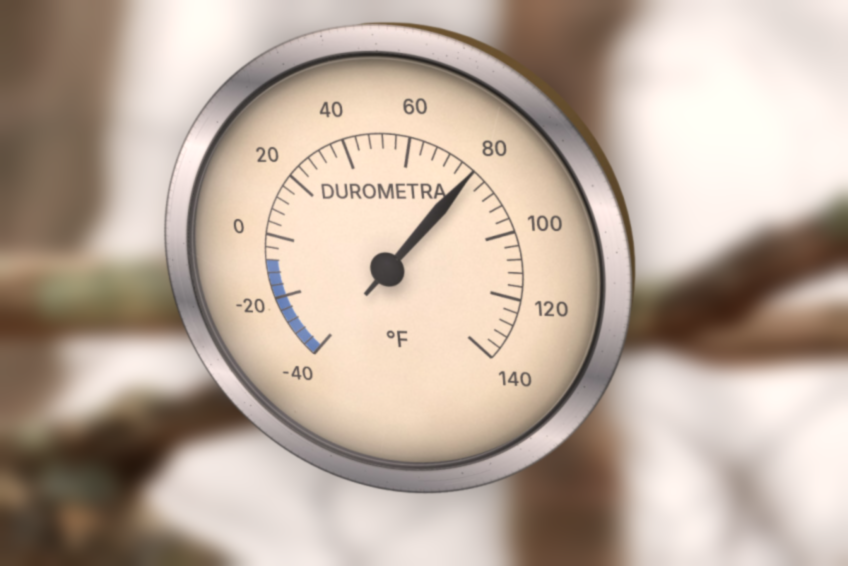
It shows 80 °F
